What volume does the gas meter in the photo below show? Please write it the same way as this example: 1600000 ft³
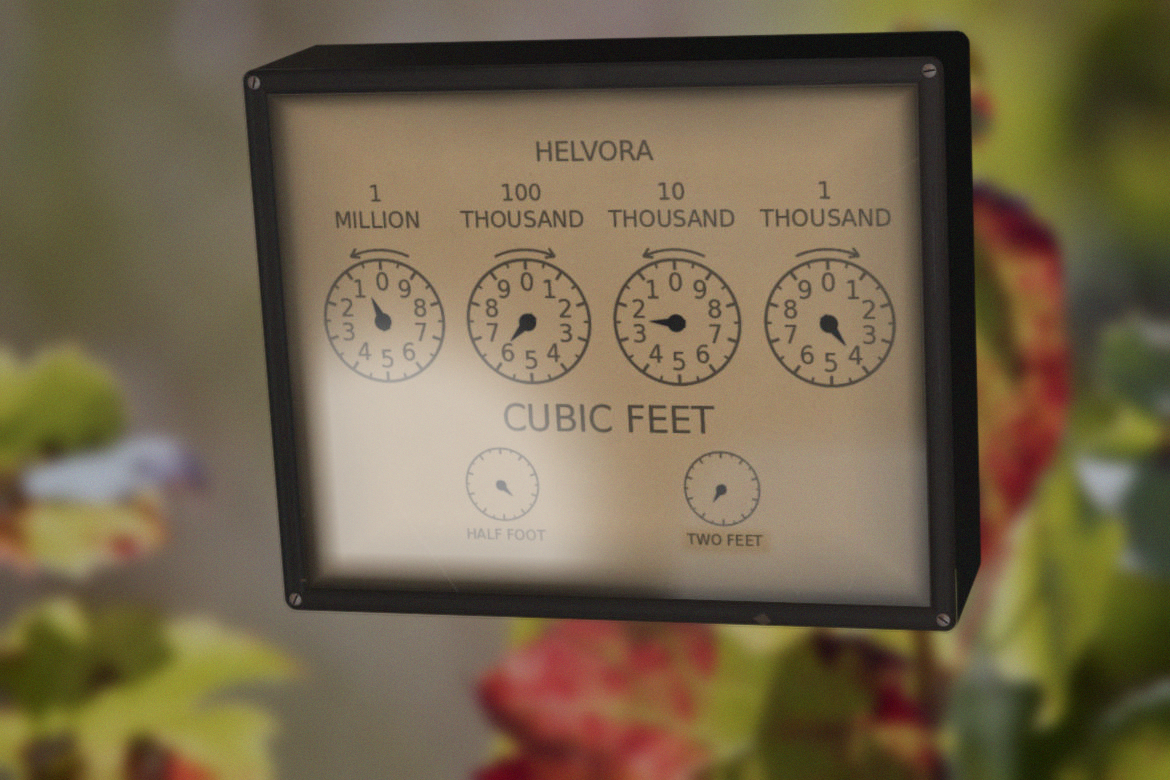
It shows 62400 ft³
